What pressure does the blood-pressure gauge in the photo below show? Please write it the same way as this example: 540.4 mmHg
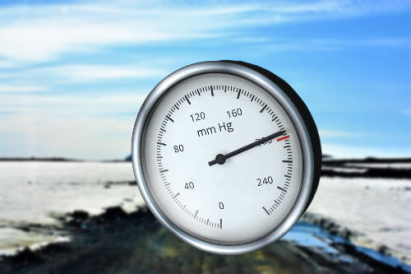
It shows 200 mmHg
